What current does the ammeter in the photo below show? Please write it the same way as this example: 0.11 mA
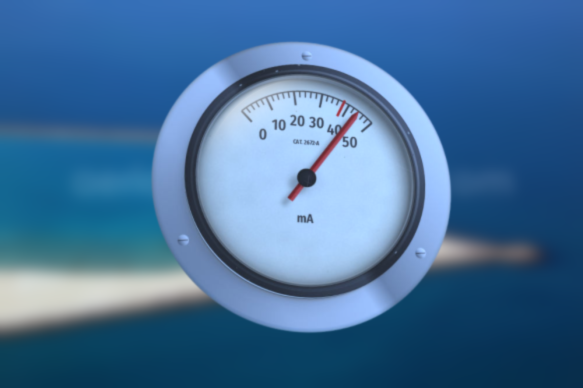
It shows 44 mA
